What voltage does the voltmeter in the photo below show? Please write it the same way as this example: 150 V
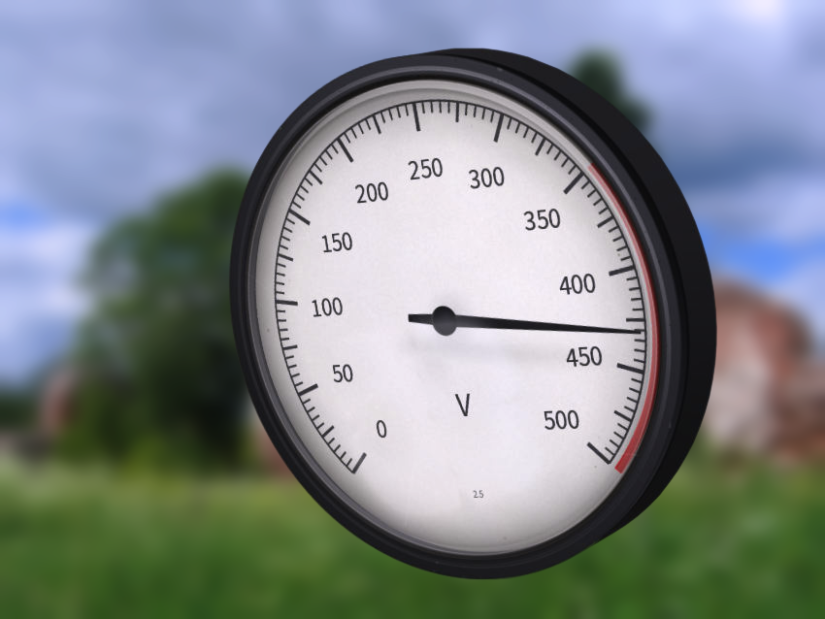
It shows 430 V
